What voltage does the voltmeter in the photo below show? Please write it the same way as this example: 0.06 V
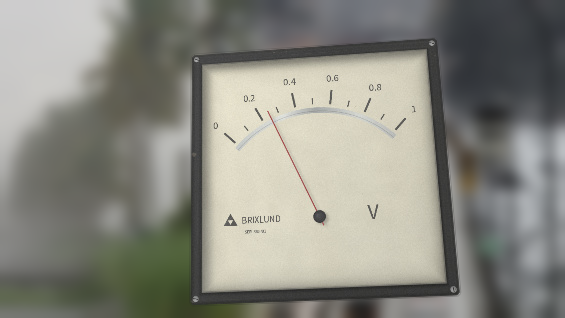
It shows 0.25 V
